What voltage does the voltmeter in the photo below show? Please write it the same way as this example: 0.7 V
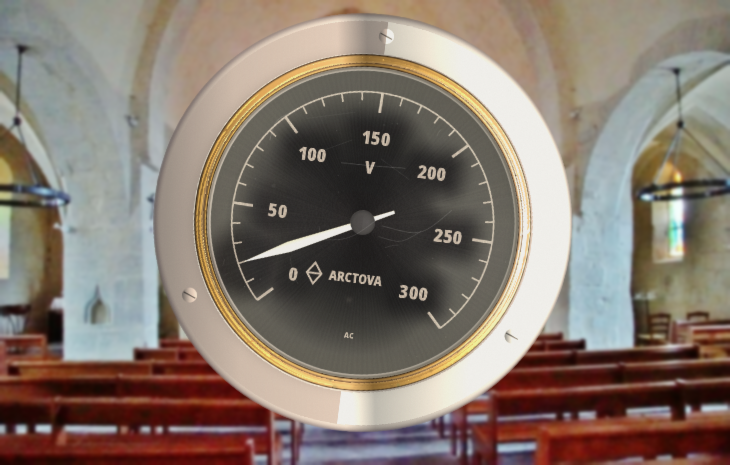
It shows 20 V
